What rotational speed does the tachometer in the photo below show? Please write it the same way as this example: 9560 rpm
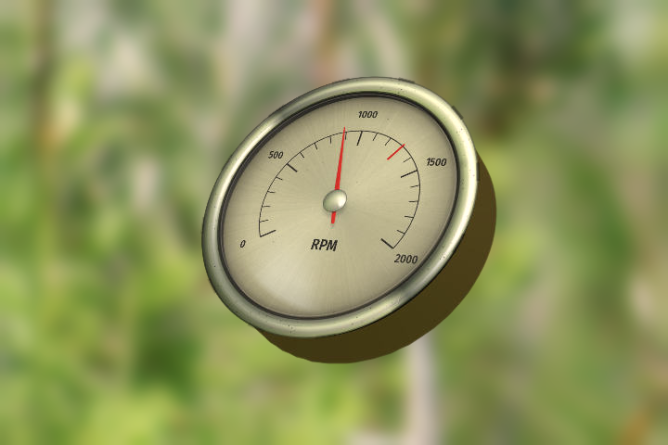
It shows 900 rpm
